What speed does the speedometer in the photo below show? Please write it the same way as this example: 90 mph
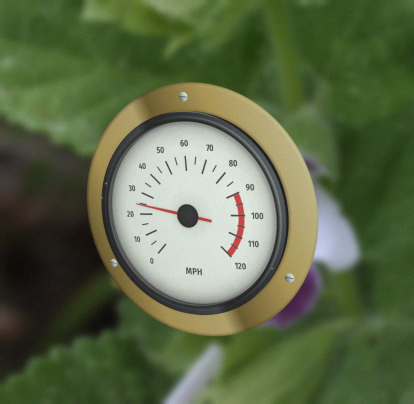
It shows 25 mph
